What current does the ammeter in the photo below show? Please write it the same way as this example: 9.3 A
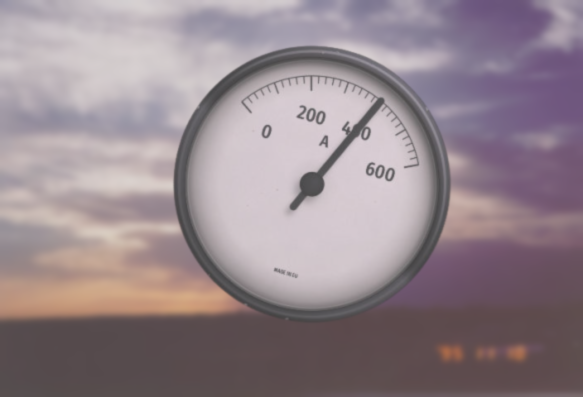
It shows 400 A
